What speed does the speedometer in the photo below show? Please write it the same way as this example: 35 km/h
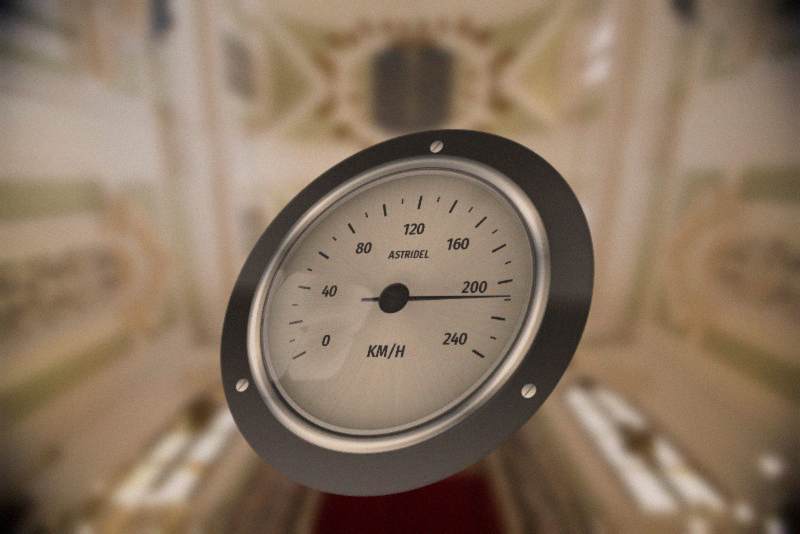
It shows 210 km/h
